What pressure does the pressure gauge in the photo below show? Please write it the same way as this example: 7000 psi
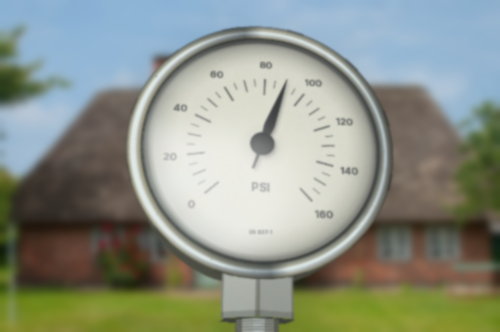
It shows 90 psi
